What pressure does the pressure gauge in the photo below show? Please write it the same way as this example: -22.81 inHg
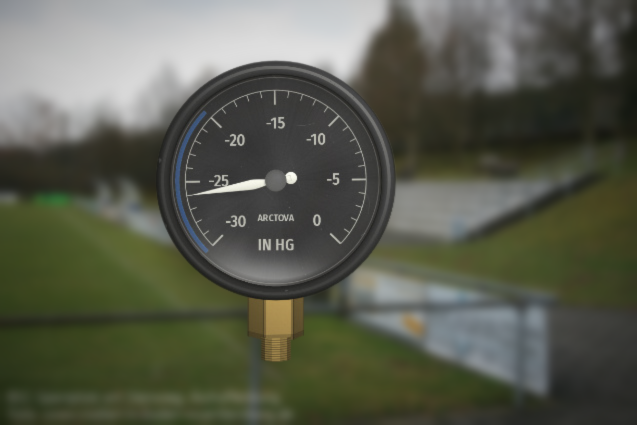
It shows -26 inHg
